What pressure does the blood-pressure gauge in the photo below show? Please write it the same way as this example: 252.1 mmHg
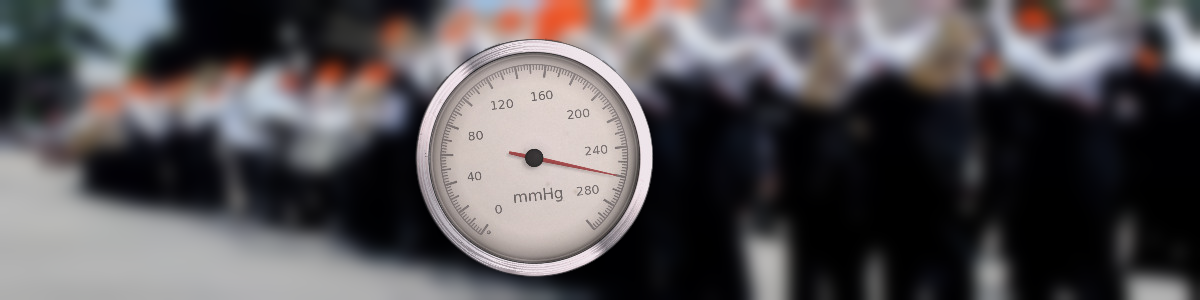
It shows 260 mmHg
